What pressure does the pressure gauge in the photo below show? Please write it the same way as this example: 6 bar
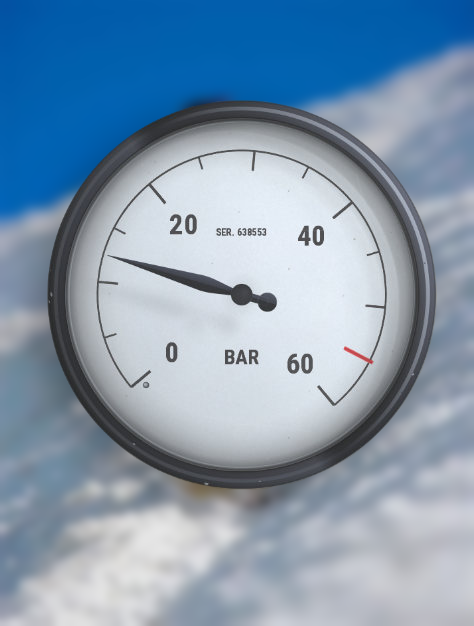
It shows 12.5 bar
